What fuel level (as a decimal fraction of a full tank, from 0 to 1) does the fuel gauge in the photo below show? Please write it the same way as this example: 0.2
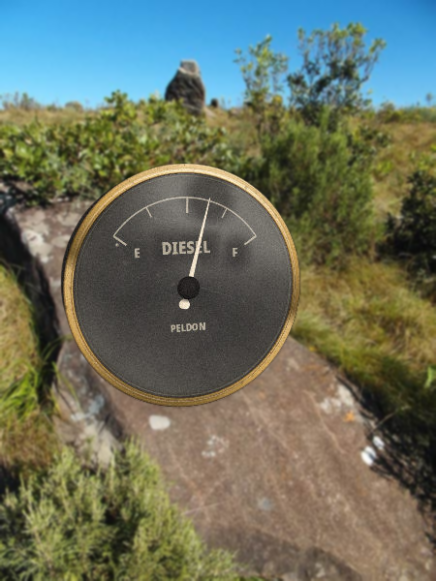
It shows 0.625
